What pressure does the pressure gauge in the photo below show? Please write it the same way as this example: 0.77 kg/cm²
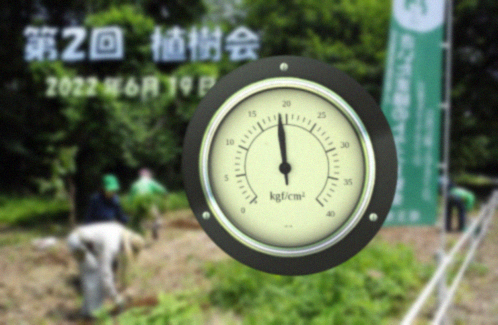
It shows 19 kg/cm²
